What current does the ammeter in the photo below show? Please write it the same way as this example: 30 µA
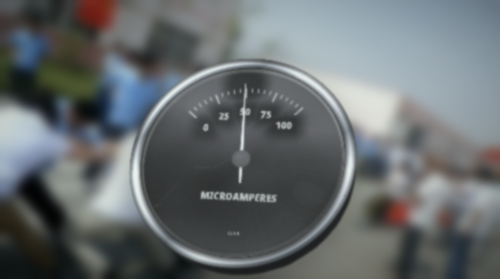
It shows 50 µA
